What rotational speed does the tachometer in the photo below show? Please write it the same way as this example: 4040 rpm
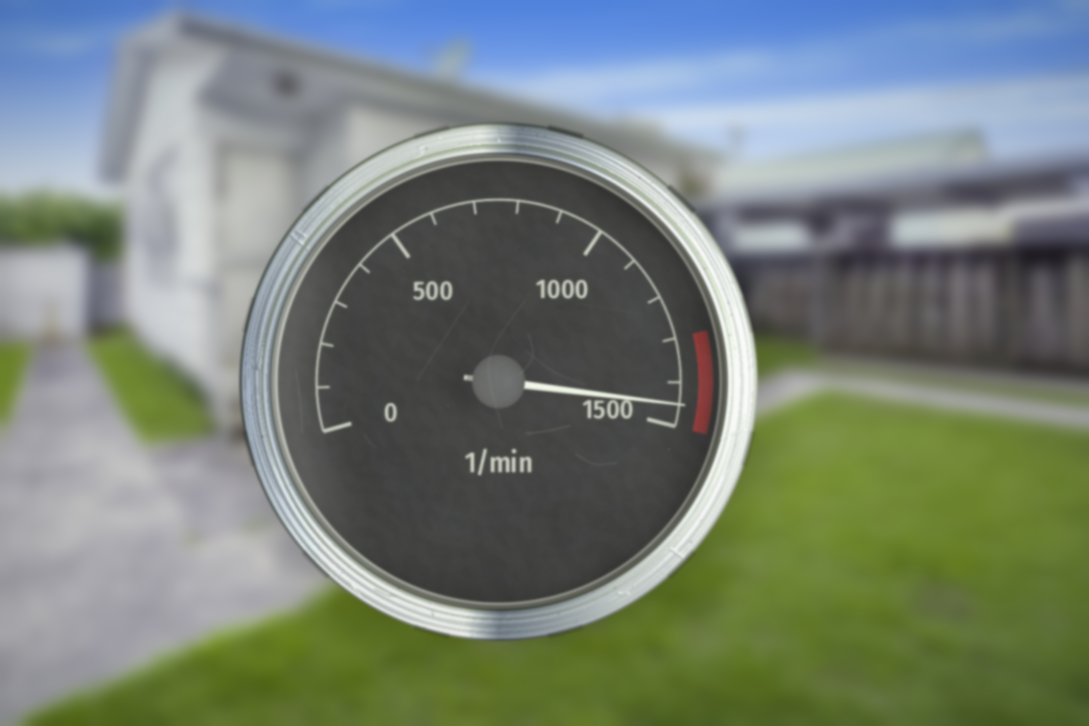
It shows 1450 rpm
